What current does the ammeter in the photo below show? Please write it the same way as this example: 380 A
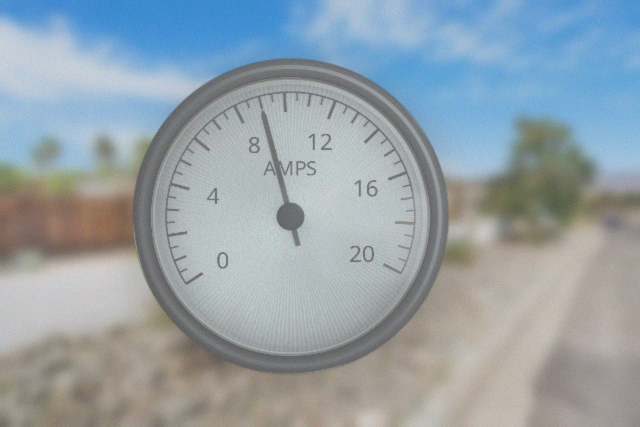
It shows 9 A
